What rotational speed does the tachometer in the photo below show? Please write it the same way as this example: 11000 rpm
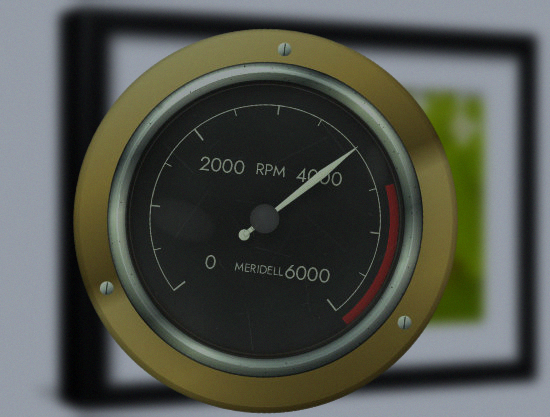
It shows 4000 rpm
